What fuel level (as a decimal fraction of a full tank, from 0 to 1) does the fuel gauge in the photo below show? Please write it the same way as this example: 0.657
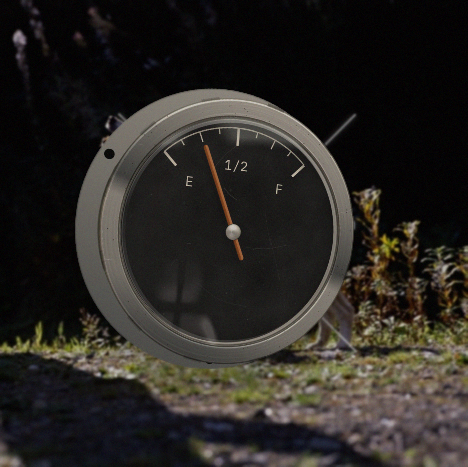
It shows 0.25
